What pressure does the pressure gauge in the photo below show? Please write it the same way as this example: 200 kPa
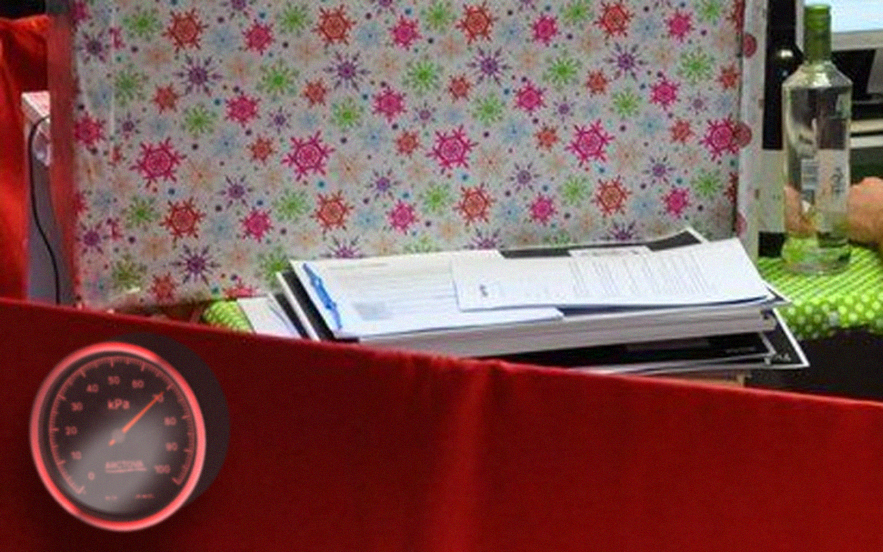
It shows 70 kPa
